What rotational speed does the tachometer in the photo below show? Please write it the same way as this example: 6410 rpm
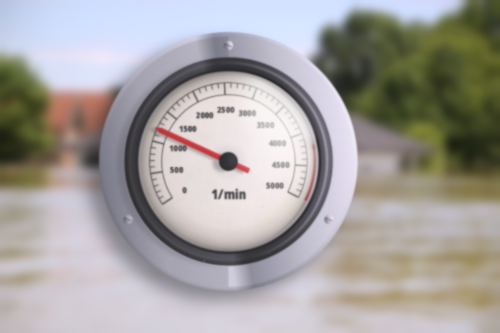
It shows 1200 rpm
